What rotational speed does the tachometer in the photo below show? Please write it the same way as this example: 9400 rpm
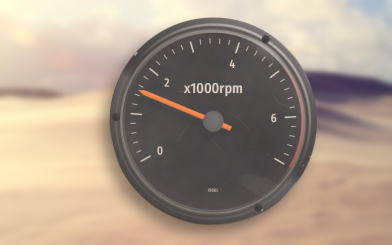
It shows 1500 rpm
